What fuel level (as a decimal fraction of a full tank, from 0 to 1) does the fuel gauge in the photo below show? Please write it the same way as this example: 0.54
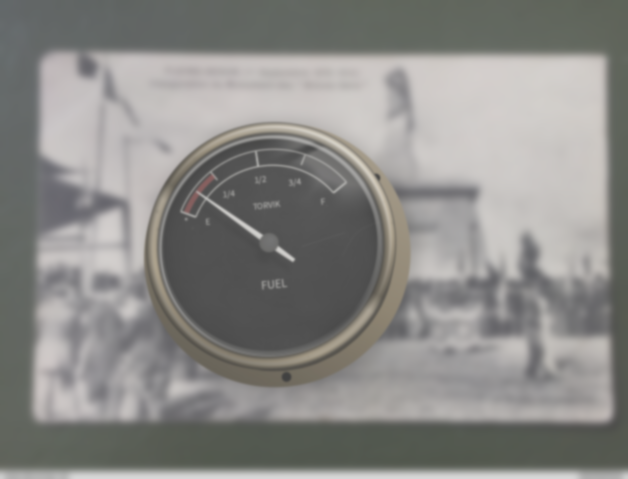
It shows 0.125
